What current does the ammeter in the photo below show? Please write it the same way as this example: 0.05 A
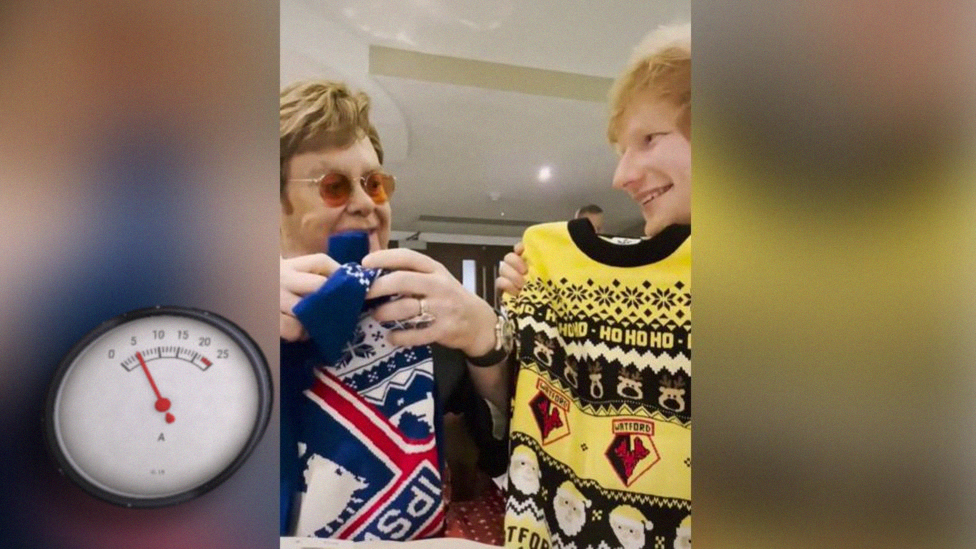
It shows 5 A
